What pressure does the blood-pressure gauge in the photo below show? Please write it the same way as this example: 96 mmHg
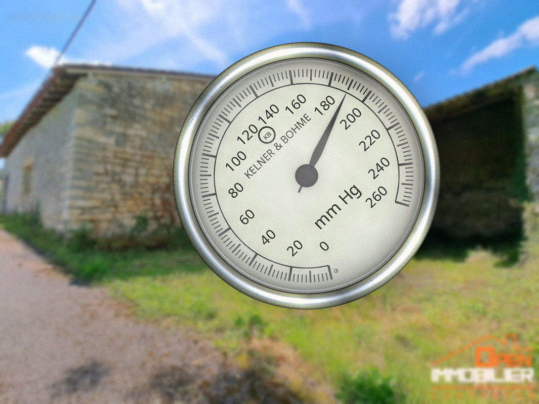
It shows 190 mmHg
